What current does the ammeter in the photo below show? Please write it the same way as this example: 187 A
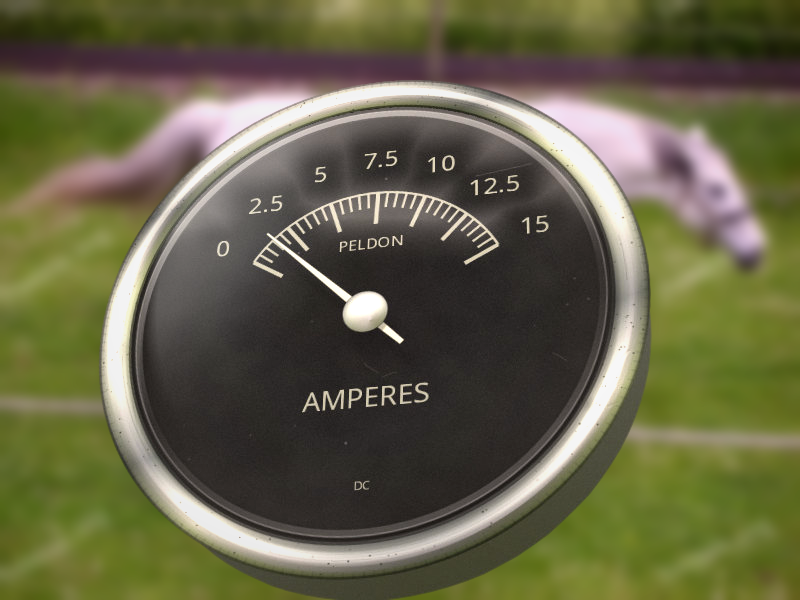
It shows 1.5 A
